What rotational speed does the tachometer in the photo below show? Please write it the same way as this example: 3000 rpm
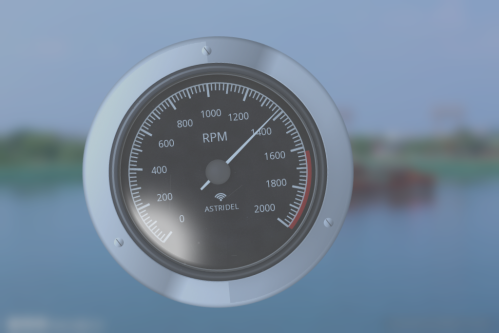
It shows 1380 rpm
